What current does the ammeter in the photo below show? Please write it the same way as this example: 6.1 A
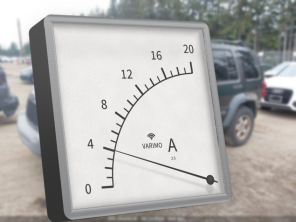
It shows 4 A
